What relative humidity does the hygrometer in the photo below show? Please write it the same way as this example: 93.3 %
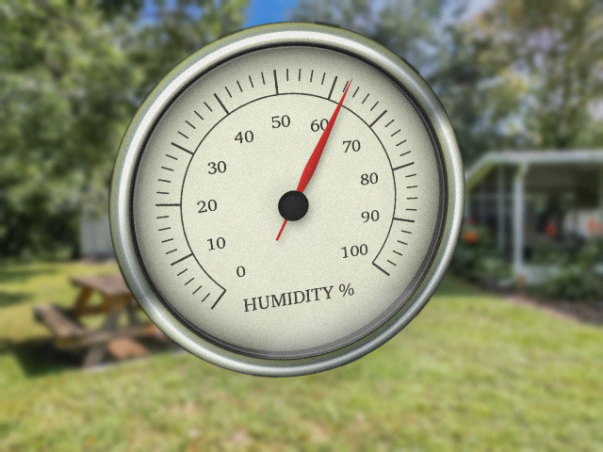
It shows 62 %
